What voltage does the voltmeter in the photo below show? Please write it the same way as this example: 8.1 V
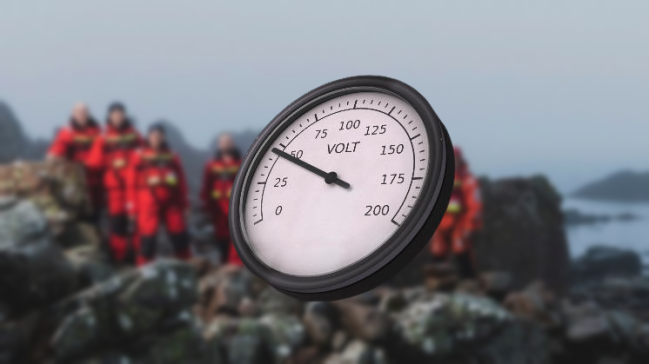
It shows 45 V
